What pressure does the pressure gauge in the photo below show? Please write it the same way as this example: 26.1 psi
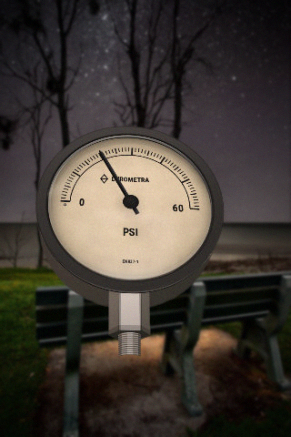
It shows 20 psi
